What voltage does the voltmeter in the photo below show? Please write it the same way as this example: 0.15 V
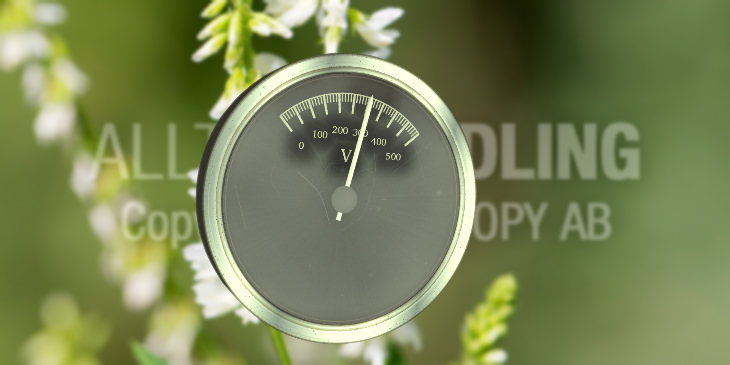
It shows 300 V
